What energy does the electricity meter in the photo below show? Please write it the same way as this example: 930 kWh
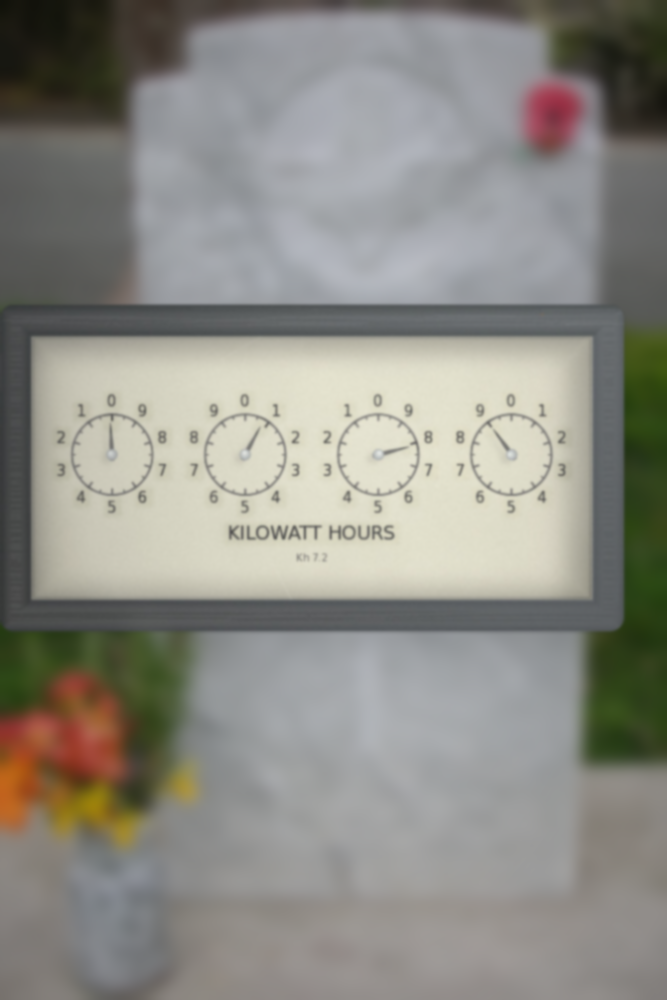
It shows 79 kWh
